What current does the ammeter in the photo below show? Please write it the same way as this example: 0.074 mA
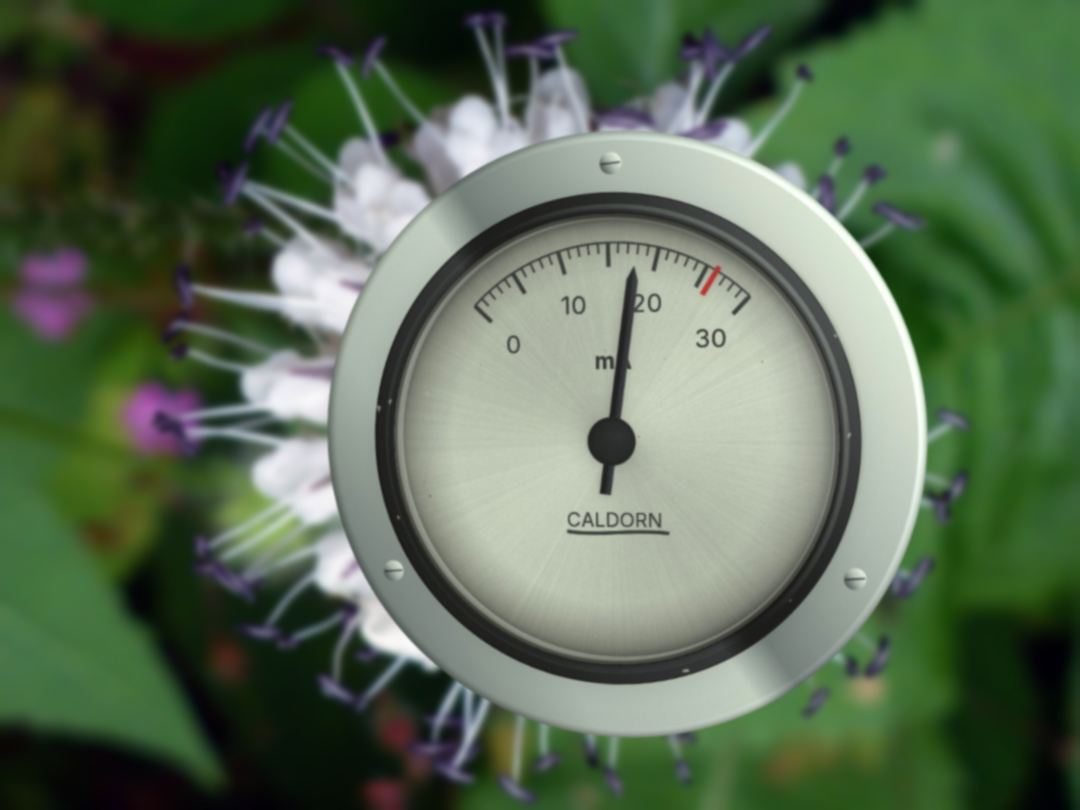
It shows 18 mA
